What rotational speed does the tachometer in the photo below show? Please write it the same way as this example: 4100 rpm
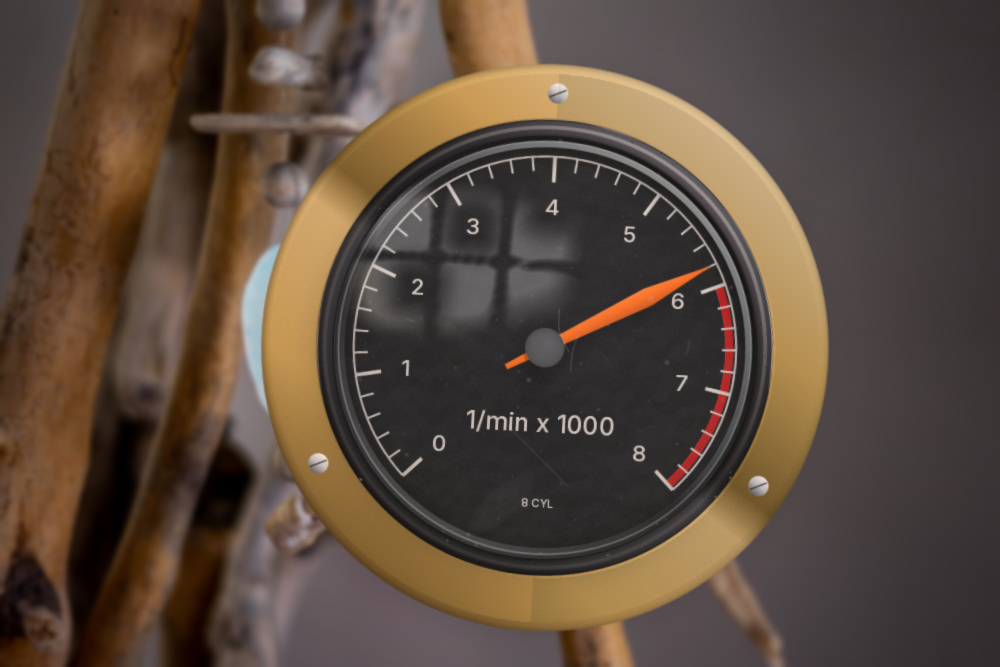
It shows 5800 rpm
